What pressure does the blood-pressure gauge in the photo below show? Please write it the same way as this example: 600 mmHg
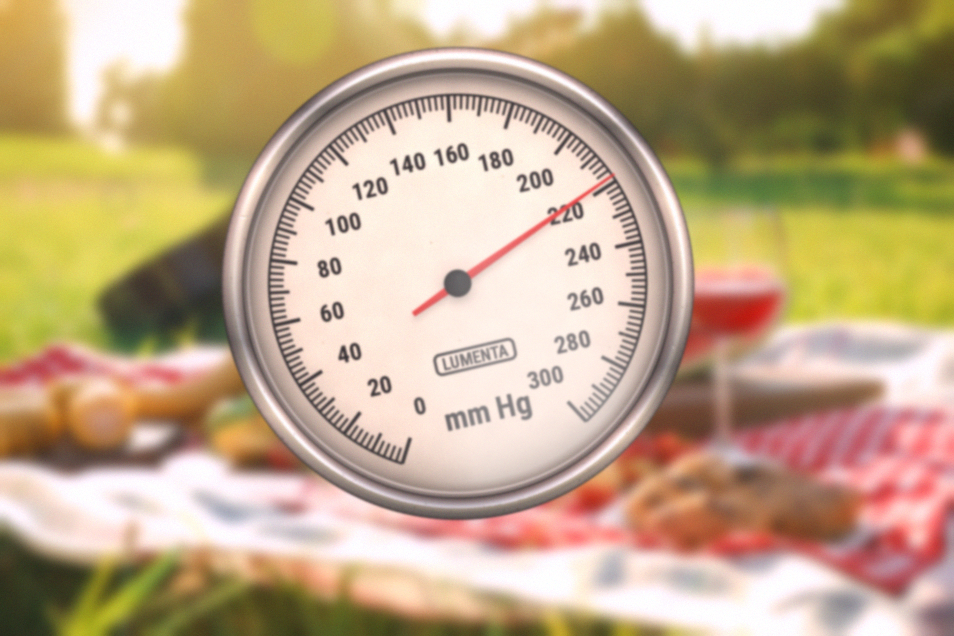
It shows 218 mmHg
